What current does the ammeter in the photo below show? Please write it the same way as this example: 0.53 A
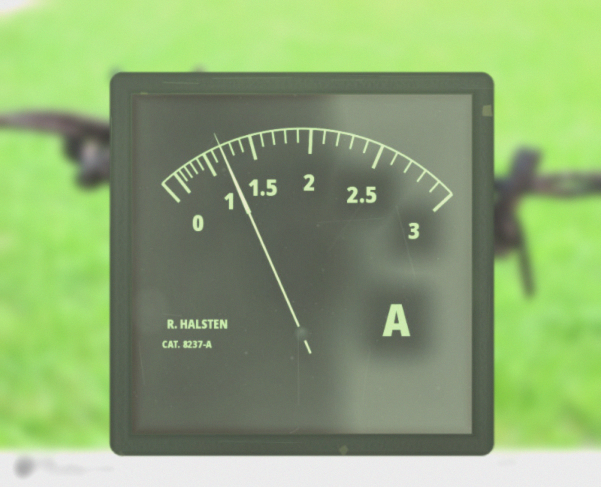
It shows 1.2 A
